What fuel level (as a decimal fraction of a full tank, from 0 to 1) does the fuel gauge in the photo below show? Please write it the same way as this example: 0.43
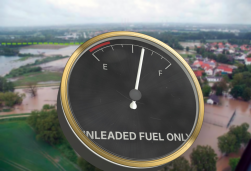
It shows 0.625
